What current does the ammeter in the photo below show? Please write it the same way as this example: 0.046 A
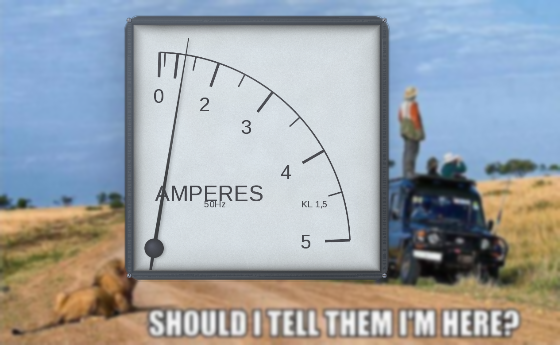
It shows 1.25 A
